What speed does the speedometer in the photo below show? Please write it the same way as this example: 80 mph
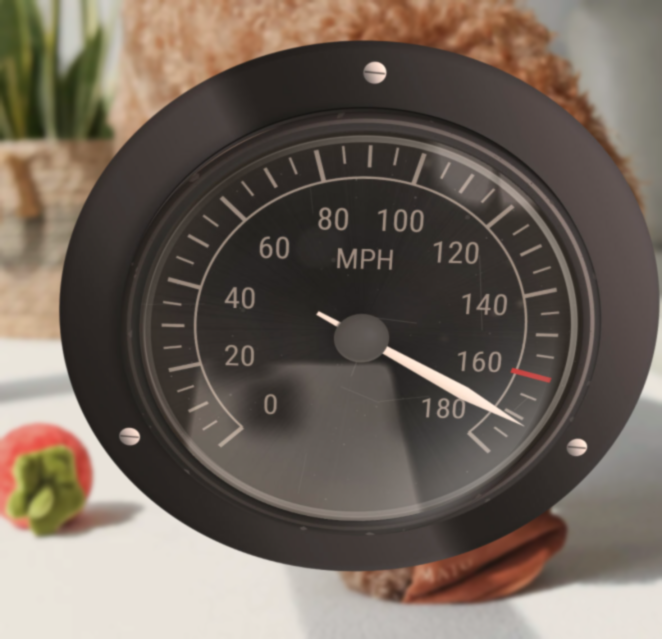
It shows 170 mph
